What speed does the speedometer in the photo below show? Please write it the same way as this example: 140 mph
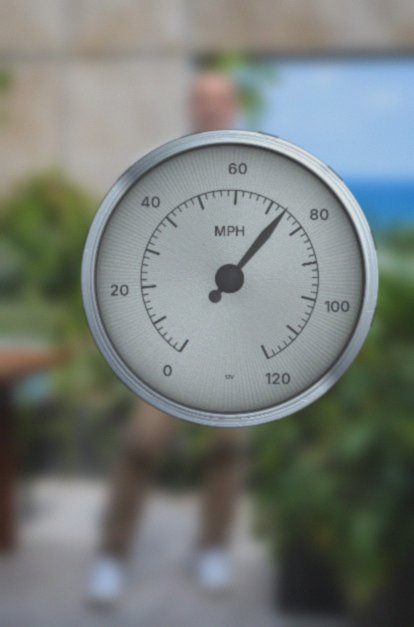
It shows 74 mph
